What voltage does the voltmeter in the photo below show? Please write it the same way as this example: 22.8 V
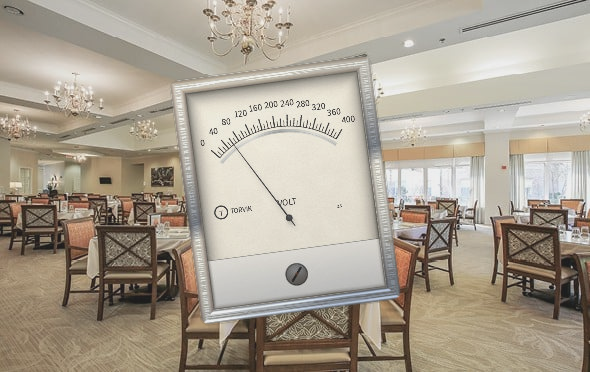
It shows 60 V
